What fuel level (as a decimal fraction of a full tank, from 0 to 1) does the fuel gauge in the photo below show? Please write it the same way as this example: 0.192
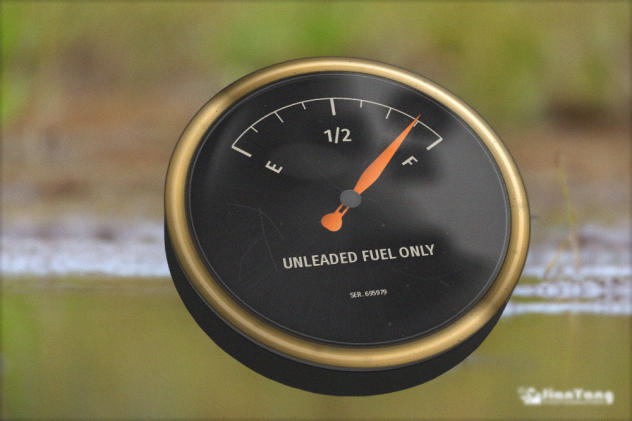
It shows 0.875
